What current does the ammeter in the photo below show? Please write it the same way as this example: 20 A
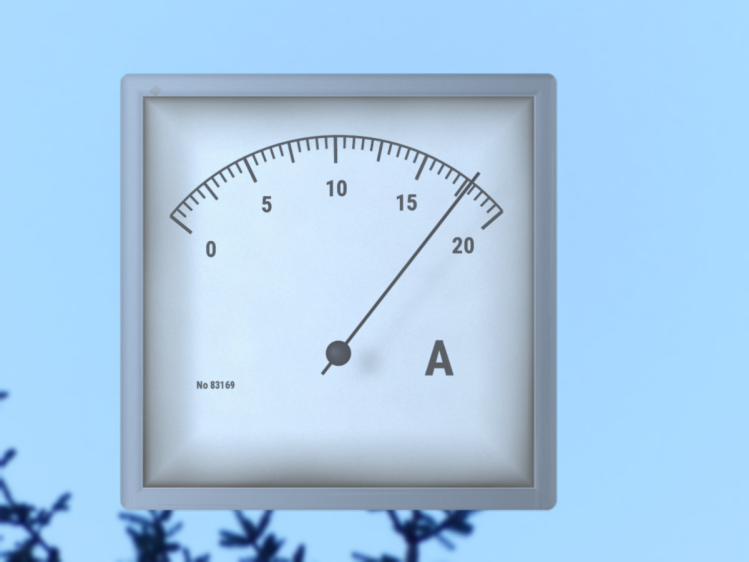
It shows 17.75 A
